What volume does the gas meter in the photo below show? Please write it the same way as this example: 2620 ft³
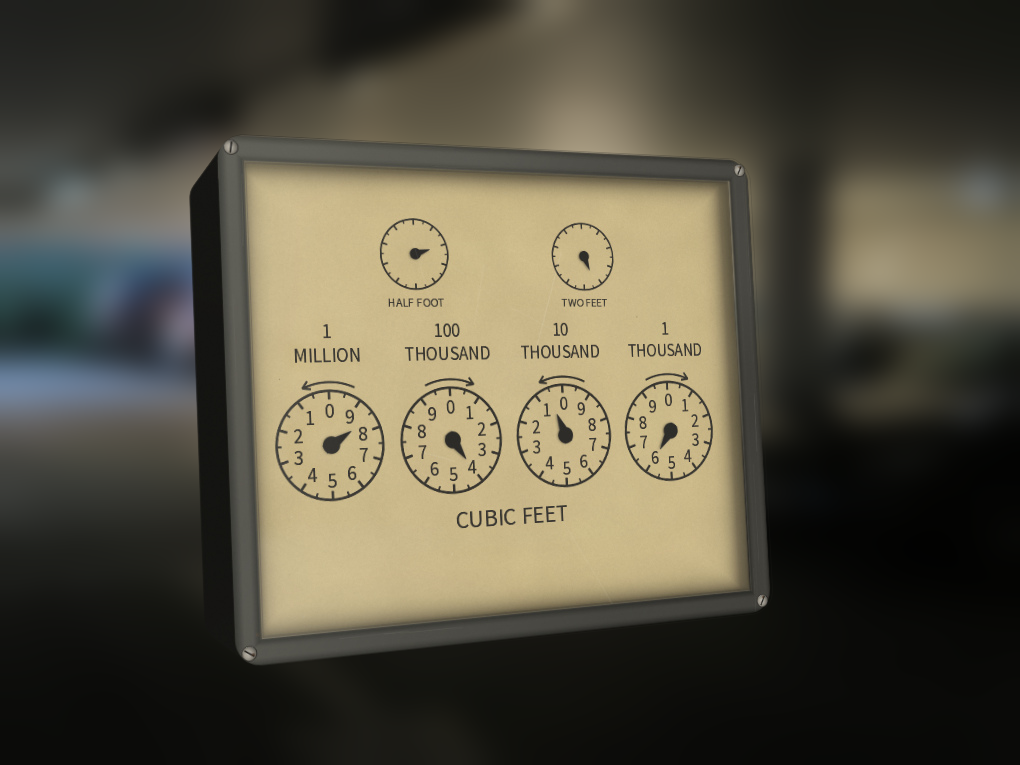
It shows 840600 ft³
